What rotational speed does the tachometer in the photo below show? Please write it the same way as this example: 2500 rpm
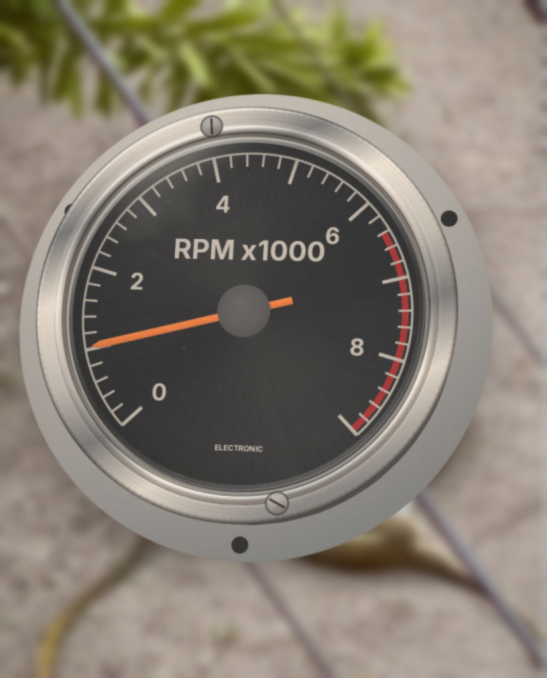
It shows 1000 rpm
